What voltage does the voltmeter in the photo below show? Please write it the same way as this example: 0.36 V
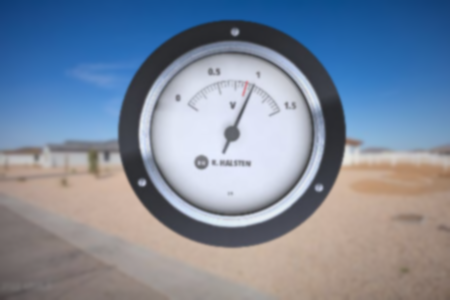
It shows 1 V
